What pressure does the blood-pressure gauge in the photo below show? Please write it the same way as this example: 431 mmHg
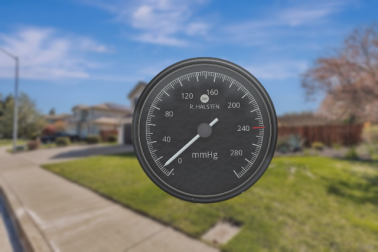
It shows 10 mmHg
